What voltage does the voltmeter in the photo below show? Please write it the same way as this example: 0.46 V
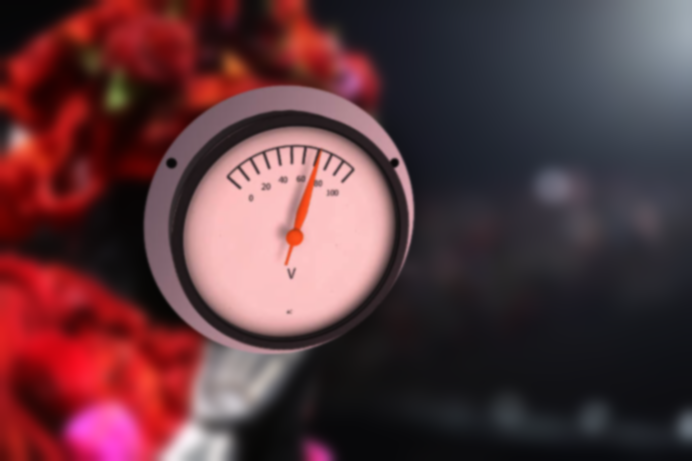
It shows 70 V
